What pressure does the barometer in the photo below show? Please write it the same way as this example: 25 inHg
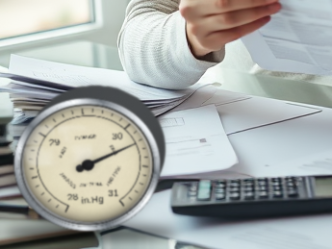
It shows 30.2 inHg
